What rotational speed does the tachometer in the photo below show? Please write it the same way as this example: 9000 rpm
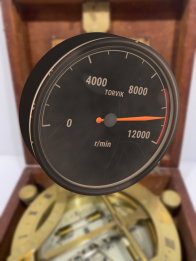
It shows 10500 rpm
